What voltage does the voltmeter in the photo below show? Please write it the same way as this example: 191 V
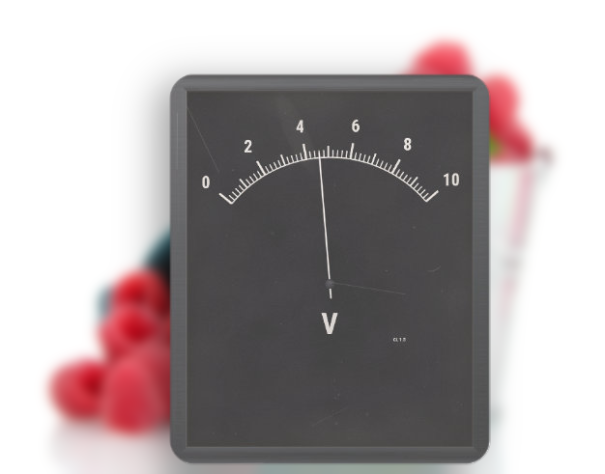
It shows 4.6 V
